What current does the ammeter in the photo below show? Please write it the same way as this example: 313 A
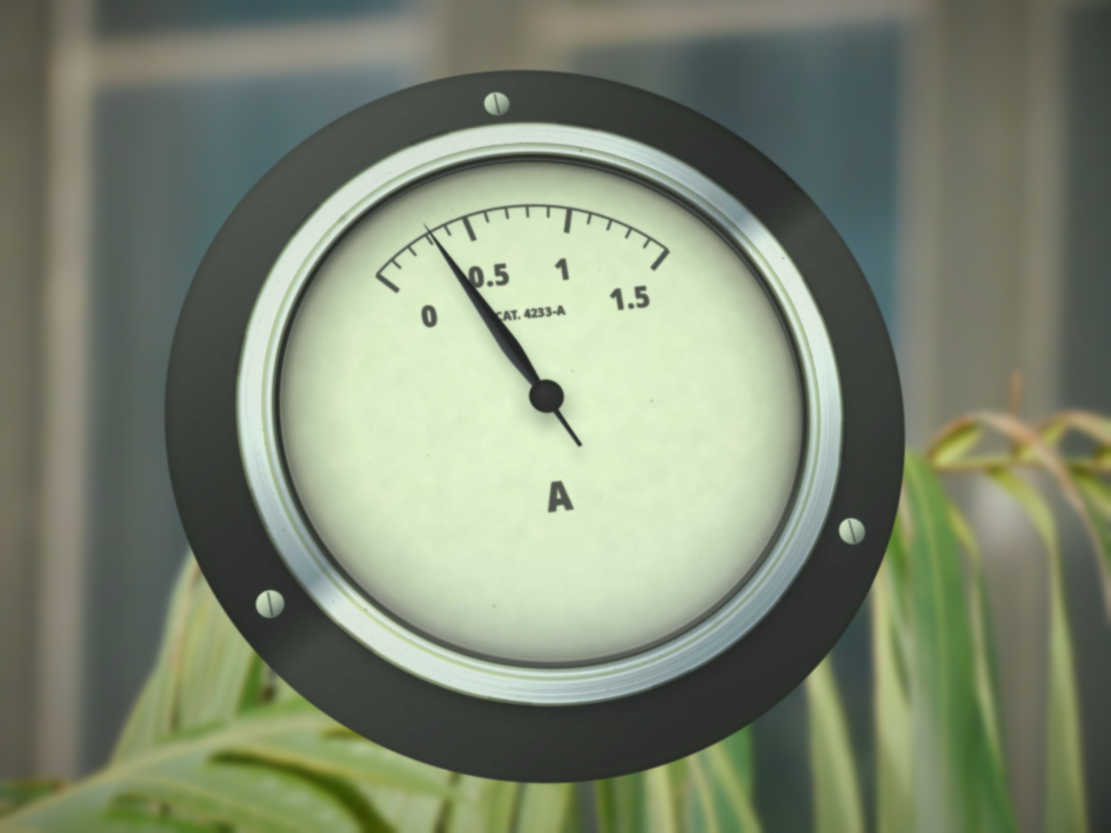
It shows 0.3 A
